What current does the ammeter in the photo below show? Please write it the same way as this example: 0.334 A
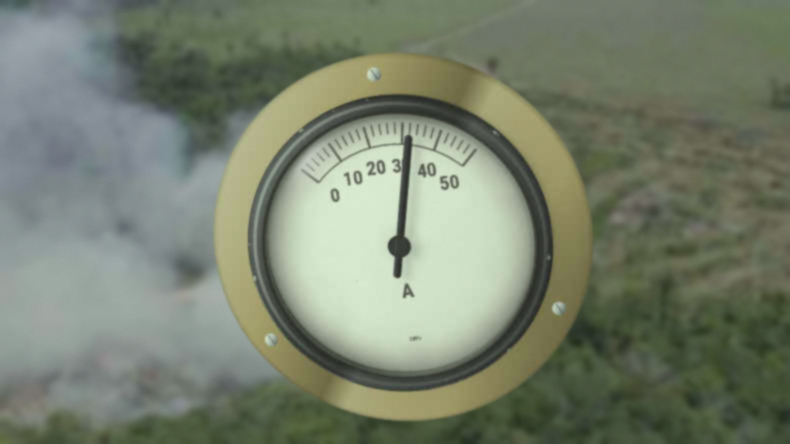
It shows 32 A
